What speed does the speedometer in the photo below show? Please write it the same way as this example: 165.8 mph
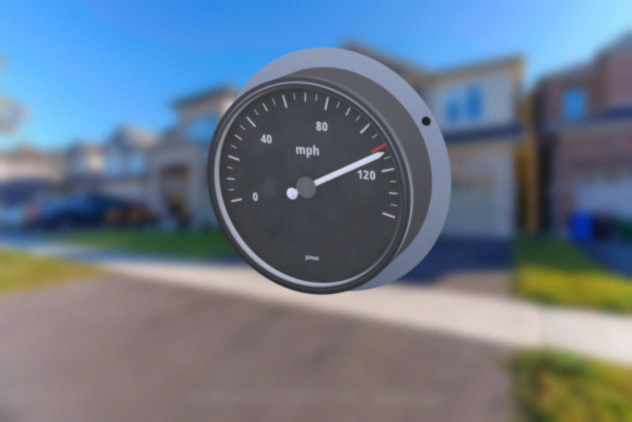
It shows 112.5 mph
